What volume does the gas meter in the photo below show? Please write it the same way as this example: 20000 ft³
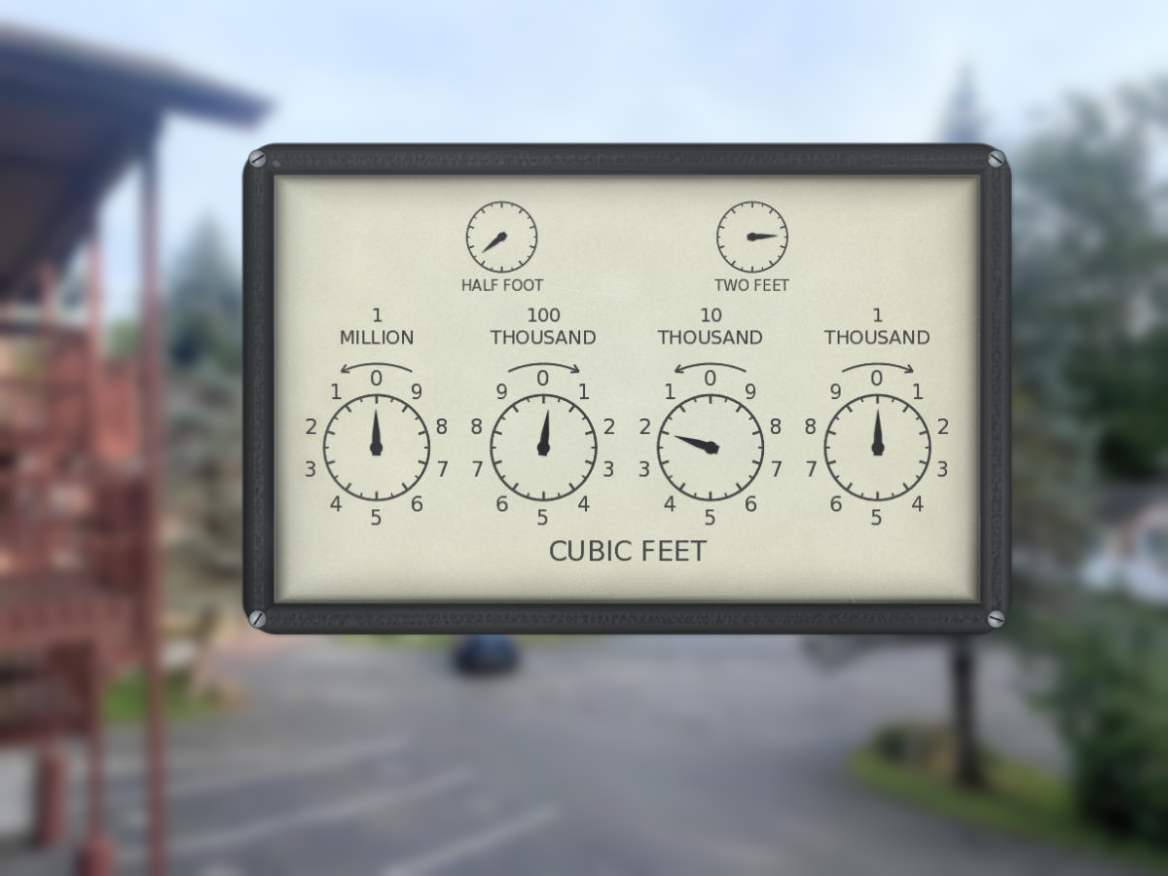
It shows 2000 ft³
